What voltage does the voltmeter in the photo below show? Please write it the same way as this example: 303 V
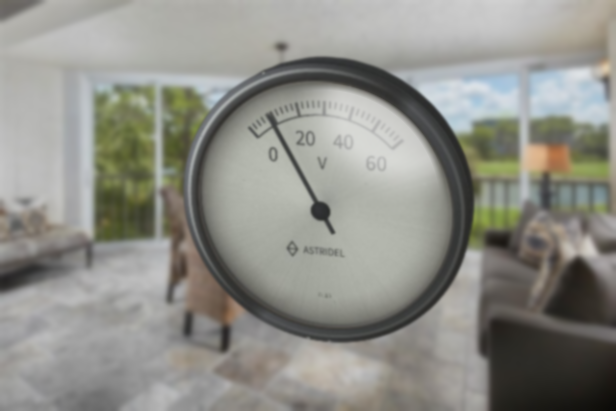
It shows 10 V
